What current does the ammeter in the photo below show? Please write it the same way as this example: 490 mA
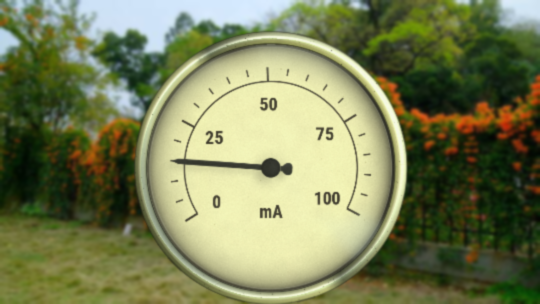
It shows 15 mA
